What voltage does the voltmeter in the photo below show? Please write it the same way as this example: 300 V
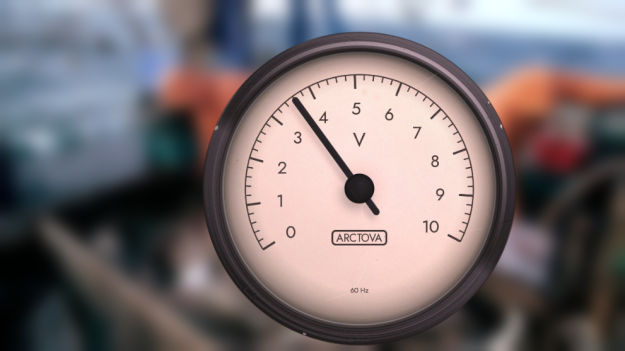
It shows 3.6 V
